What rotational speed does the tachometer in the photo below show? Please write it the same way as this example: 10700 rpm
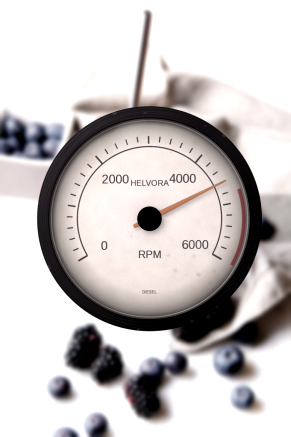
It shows 4600 rpm
